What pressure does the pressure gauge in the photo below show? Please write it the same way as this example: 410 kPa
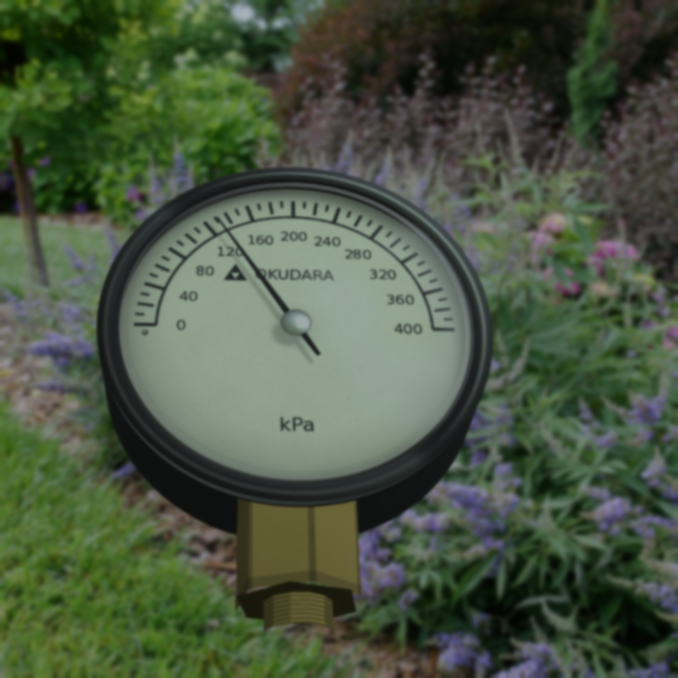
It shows 130 kPa
